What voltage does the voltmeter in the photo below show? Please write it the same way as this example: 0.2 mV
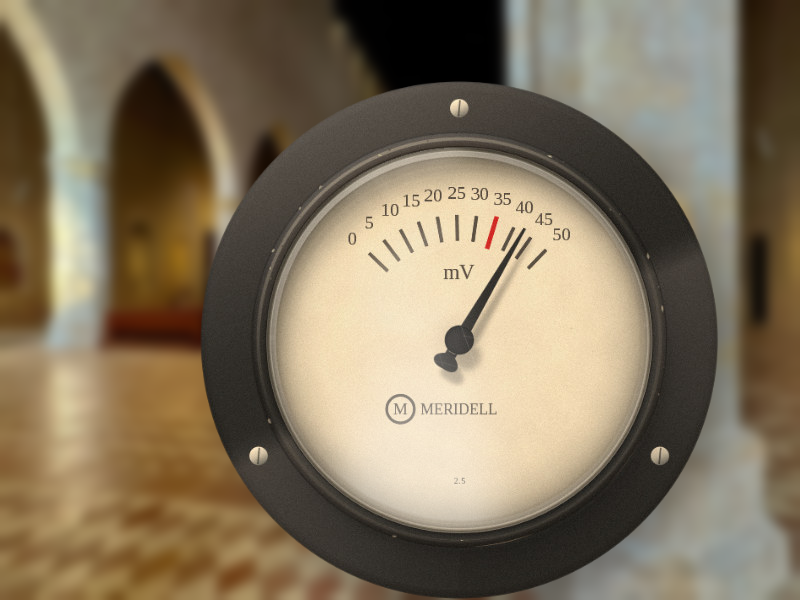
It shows 42.5 mV
